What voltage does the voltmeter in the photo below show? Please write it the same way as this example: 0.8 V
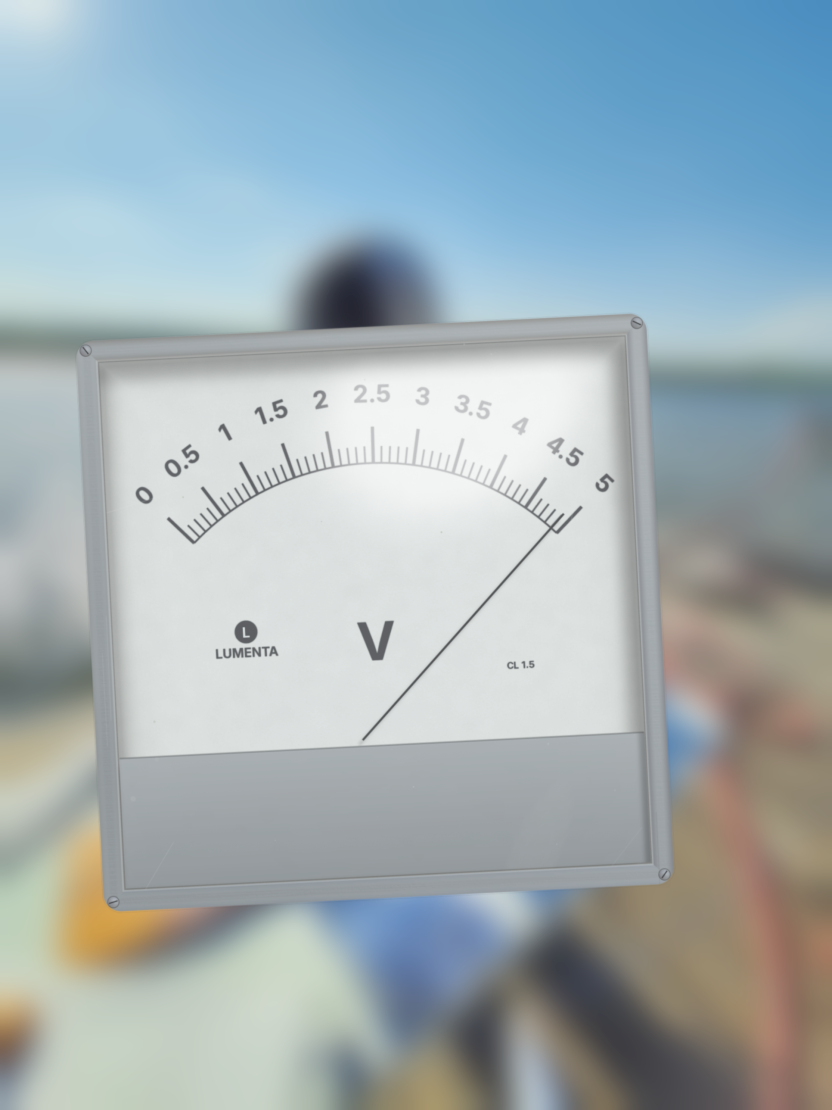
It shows 4.9 V
